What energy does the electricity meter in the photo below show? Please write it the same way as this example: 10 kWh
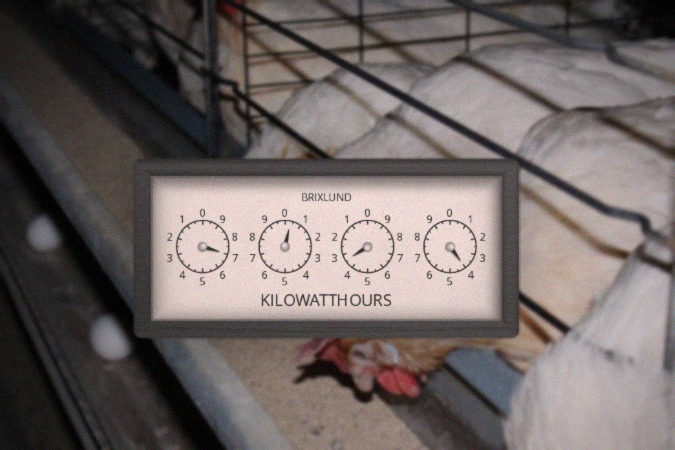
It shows 7034 kWh
